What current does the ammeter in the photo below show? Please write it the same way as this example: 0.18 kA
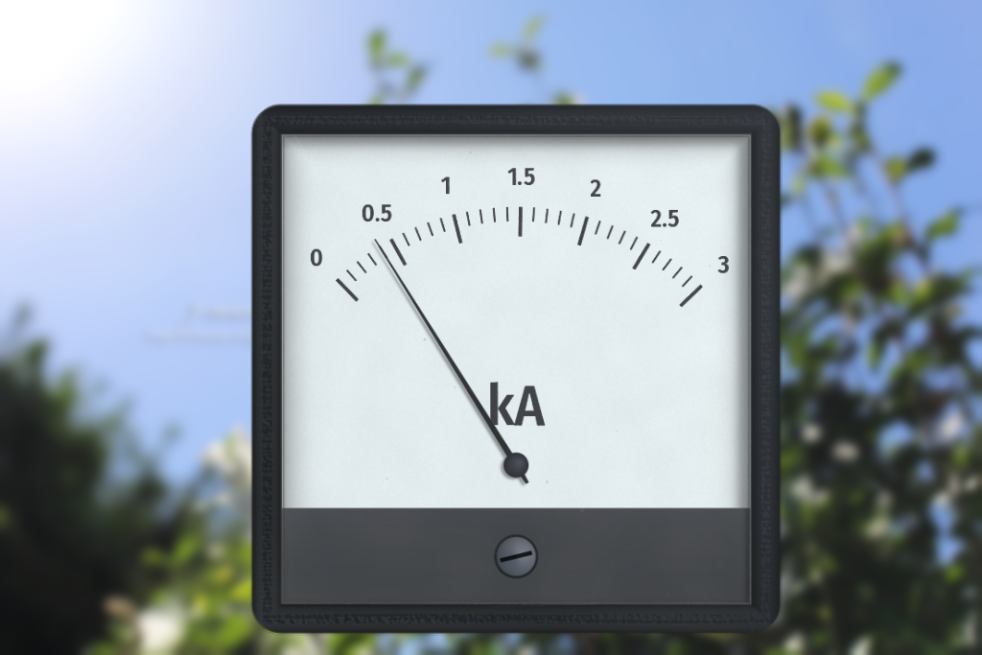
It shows 0.4 kA
